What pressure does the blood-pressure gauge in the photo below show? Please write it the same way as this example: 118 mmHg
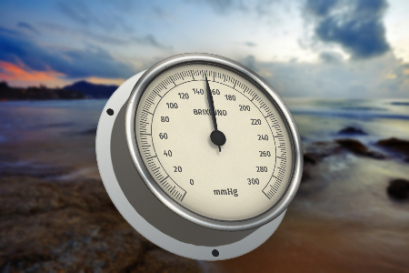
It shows 150 mmHg
